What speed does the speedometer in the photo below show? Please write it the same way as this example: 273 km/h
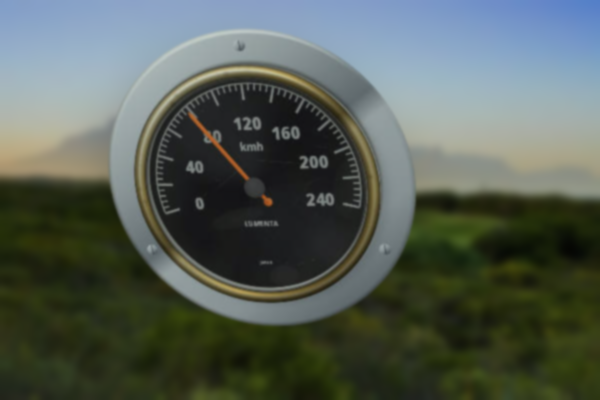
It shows 80 km/h
